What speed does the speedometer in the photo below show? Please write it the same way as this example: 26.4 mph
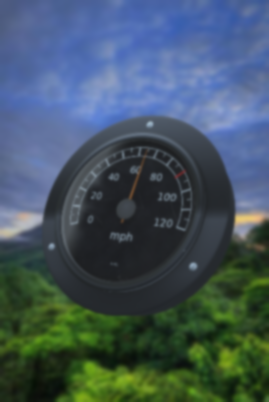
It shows 65 mph
